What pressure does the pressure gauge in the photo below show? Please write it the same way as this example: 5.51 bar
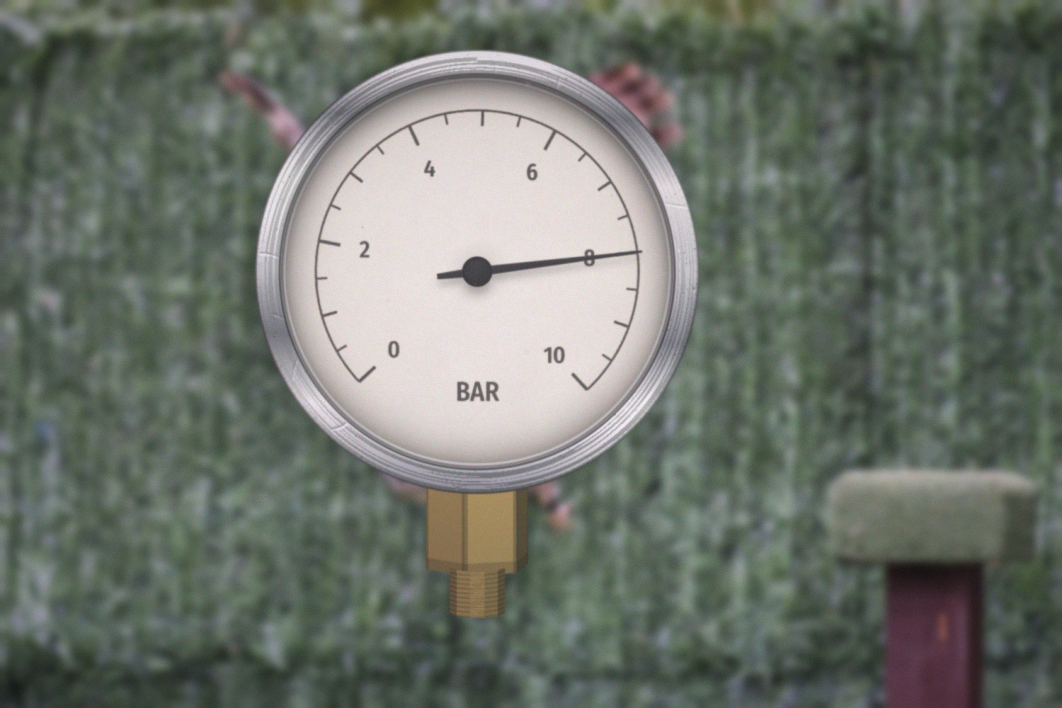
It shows 8 bar
